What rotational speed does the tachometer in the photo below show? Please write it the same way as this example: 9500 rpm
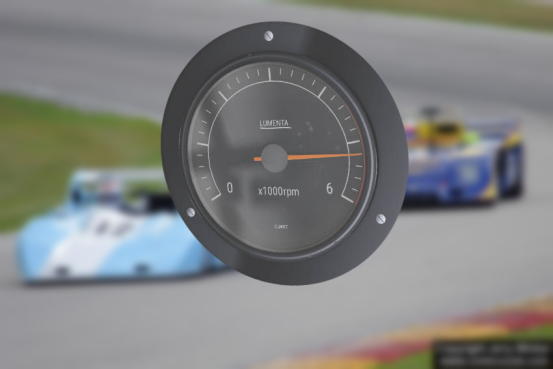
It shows 5200 rpm
